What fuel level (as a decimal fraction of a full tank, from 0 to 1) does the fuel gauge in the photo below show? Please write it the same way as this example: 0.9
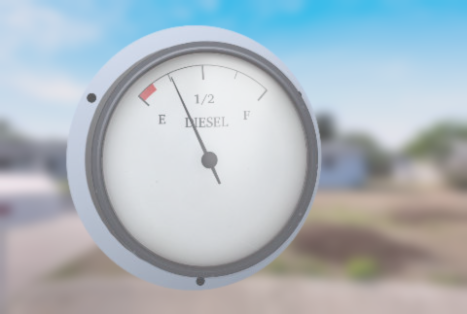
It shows 0.25
